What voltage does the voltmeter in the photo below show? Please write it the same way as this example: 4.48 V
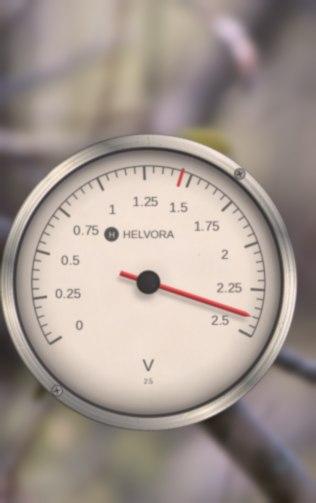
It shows 2.4 V
